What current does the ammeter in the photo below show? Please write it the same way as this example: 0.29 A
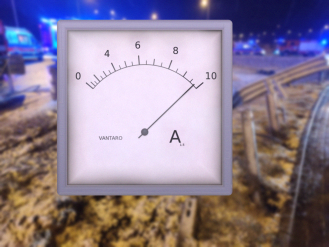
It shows 9.75 A
